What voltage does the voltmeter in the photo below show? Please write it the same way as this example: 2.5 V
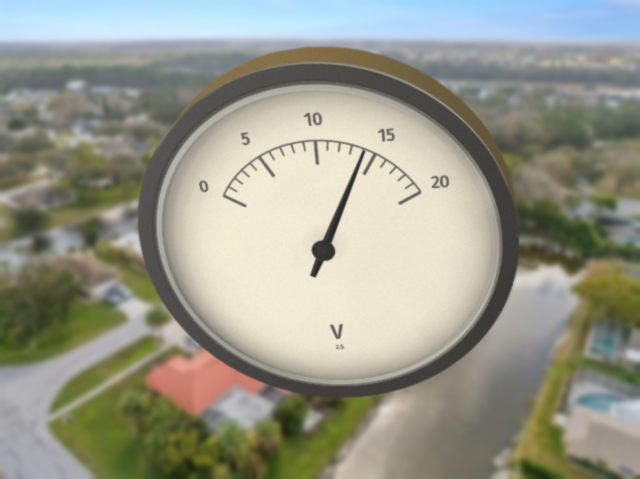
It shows 14 V
